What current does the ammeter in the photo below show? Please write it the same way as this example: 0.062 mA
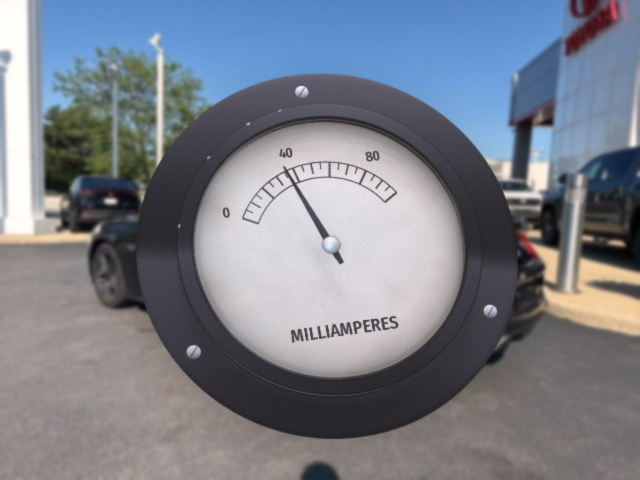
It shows 35 mA
